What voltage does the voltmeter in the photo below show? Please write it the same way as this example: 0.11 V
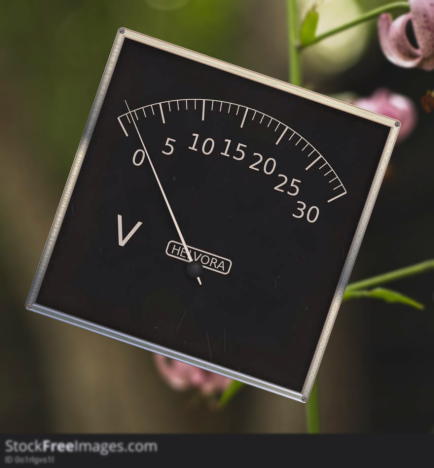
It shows 1.5 V
